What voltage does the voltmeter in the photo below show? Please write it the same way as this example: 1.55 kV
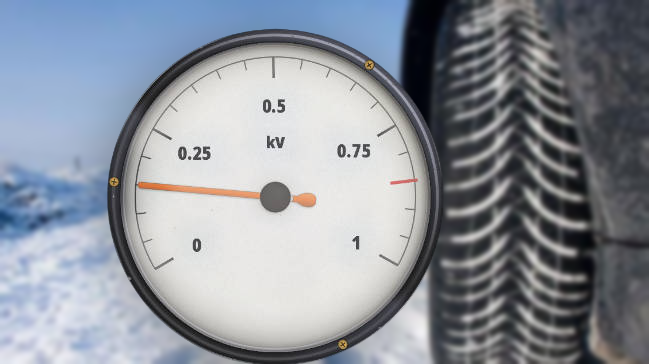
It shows 0.15 kV
